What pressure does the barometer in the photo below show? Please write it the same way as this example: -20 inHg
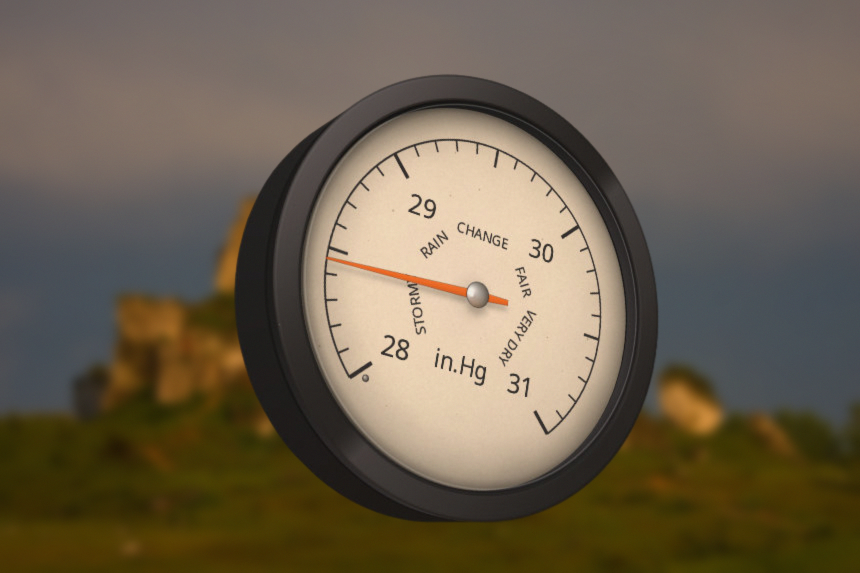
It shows 28.45 inHg
